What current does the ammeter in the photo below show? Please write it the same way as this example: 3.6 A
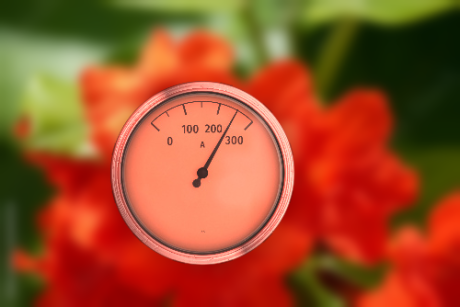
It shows 250 A
